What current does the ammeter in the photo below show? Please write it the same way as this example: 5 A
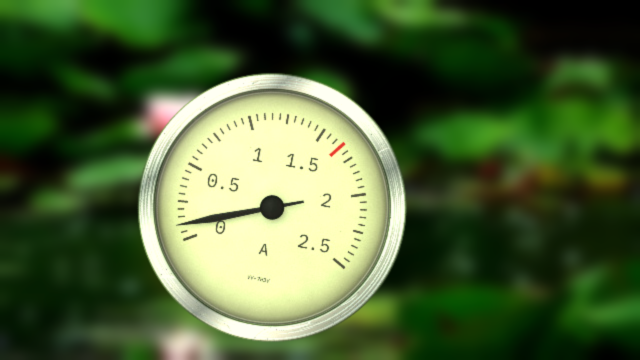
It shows 0.1 A
